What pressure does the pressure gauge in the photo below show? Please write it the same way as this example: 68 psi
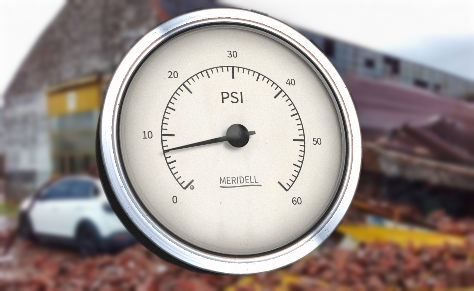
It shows 7 psi
